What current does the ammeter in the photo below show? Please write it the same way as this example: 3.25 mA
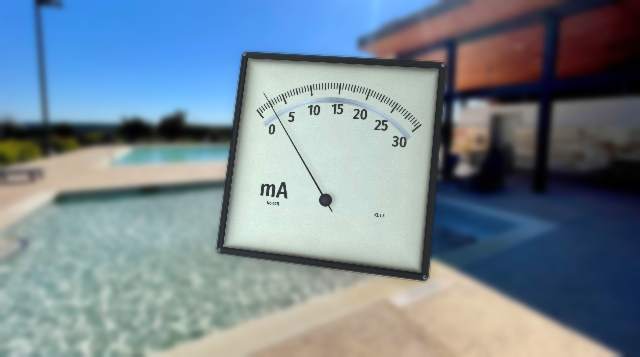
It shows 2.5 mA
